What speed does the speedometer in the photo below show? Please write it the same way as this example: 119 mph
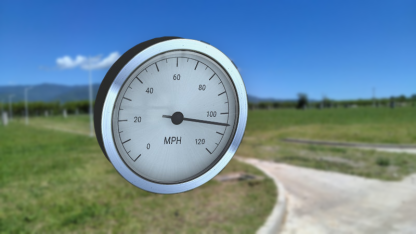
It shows 105 mph
